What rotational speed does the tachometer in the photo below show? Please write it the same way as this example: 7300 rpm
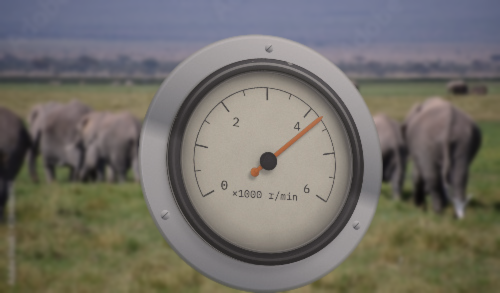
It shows 4250 rpm
